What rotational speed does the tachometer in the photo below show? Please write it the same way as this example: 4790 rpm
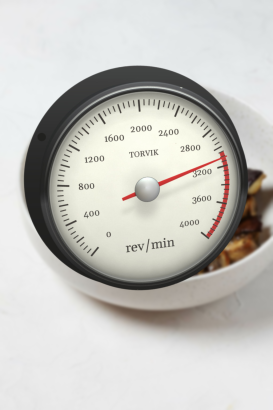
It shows 3100 rpm
